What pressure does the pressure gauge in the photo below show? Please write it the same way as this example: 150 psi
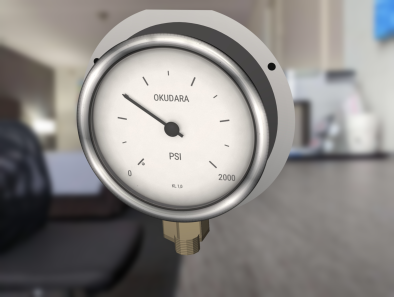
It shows 600 psi
